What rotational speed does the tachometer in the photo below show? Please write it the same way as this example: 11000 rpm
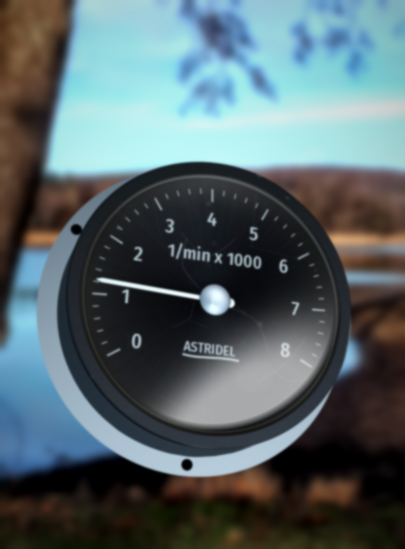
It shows 1200 rpm
